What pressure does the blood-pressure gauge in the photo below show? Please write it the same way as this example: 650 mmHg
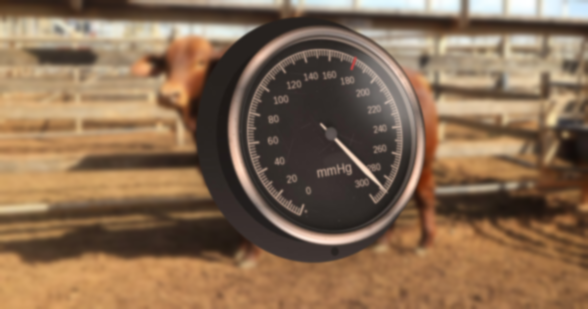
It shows 290 mmHg
